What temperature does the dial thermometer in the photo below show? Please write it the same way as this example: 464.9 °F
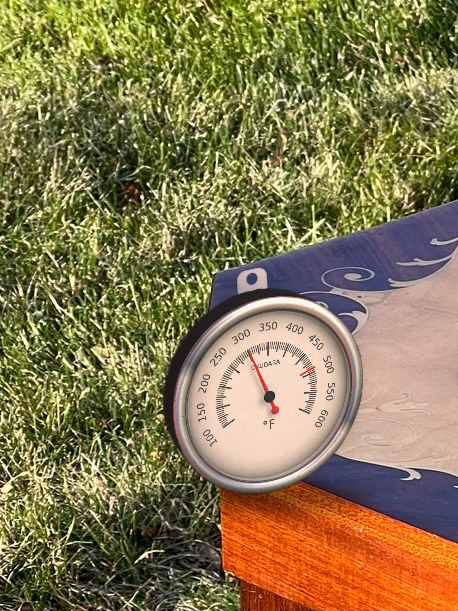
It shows 300 °F
